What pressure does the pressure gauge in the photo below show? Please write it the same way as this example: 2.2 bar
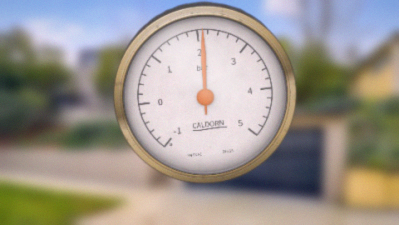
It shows 2.1 bar
